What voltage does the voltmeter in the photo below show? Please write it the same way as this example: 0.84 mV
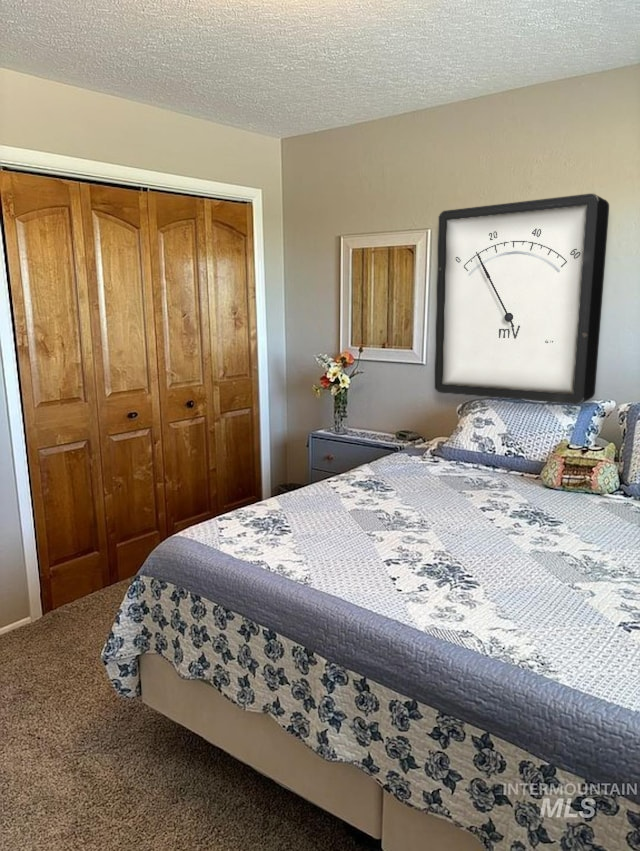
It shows 10 mV
